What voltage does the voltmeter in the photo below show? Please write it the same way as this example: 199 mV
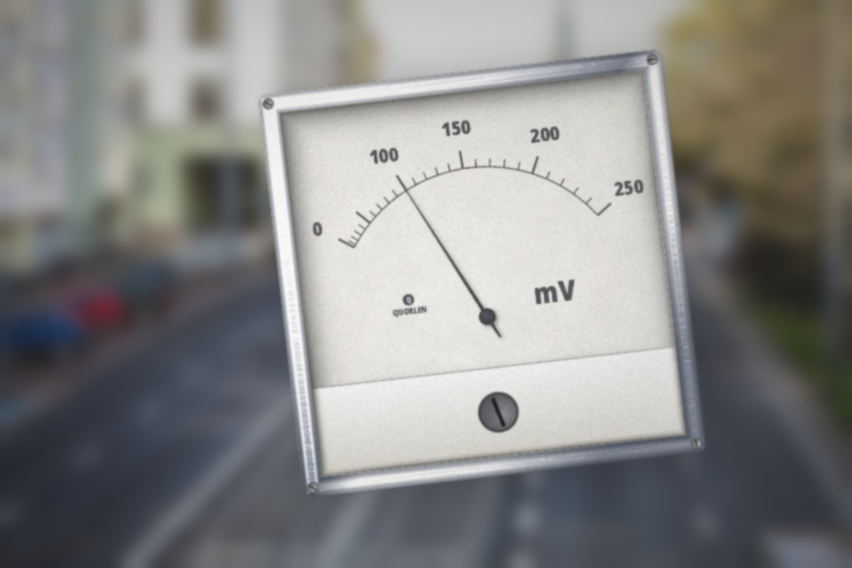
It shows 100 mV
